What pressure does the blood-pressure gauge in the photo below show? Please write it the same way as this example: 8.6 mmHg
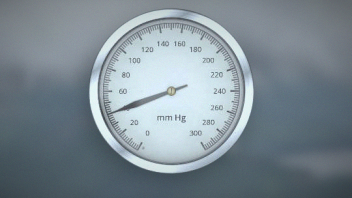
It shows 40 mmHg
